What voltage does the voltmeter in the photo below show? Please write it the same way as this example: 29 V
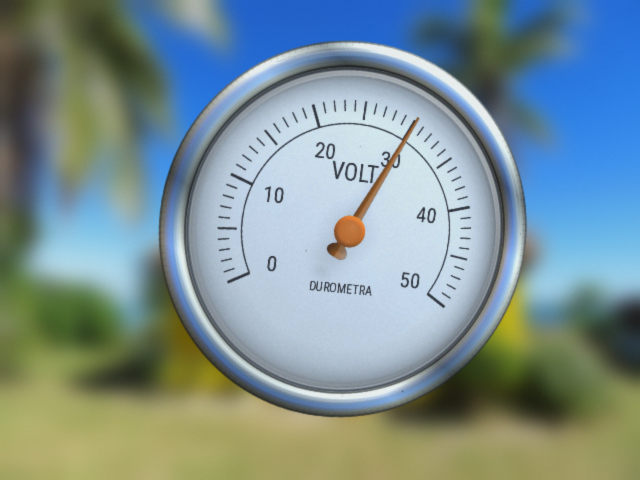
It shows 30 V
